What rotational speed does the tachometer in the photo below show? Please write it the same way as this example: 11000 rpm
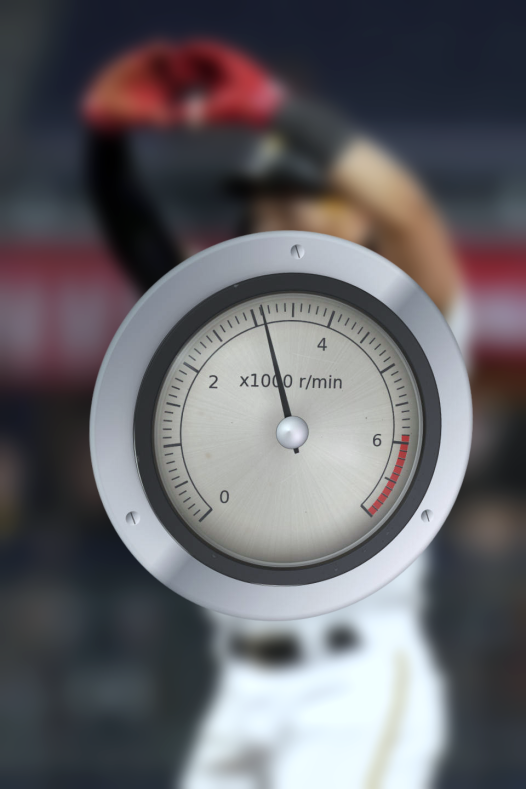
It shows 3100 rpm
